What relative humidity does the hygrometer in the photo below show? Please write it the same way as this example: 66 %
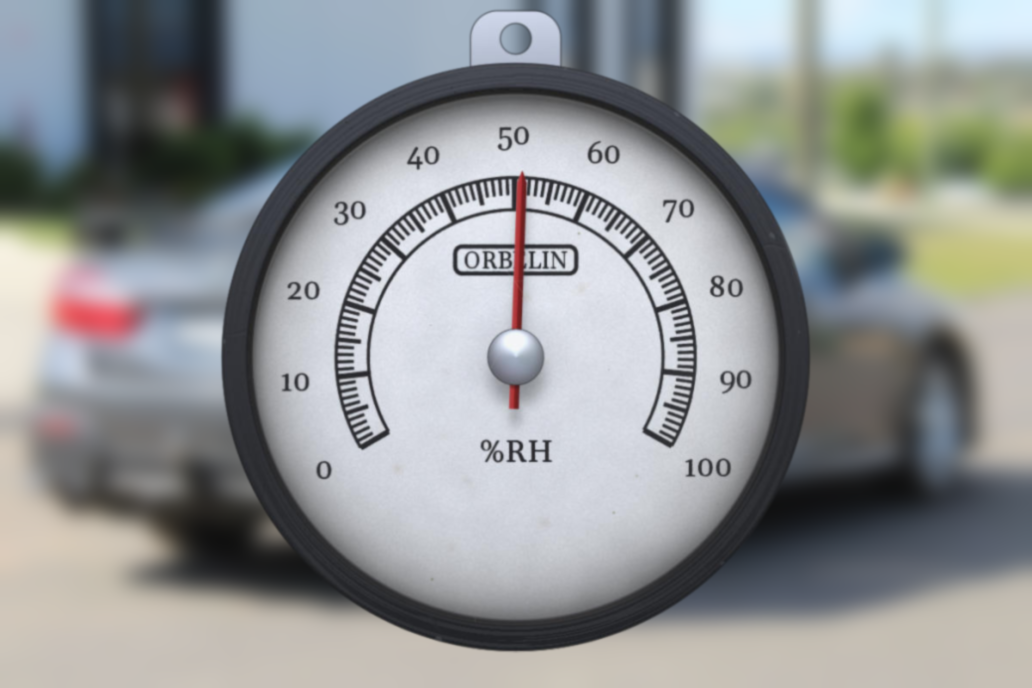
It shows 51 %
